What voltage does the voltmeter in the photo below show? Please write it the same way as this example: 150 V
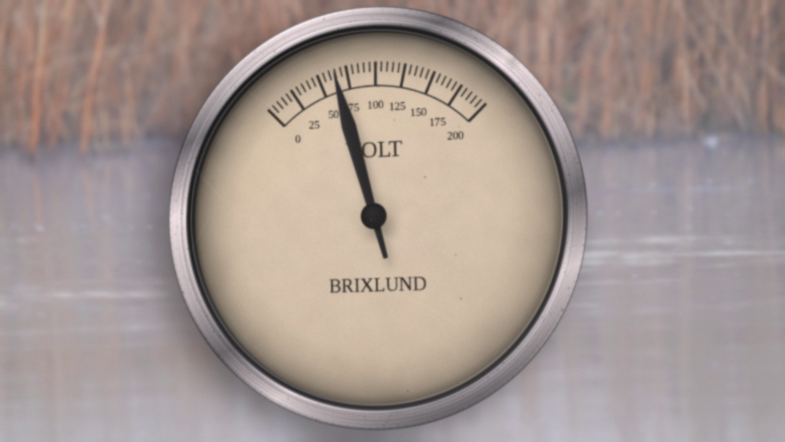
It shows 65 V
